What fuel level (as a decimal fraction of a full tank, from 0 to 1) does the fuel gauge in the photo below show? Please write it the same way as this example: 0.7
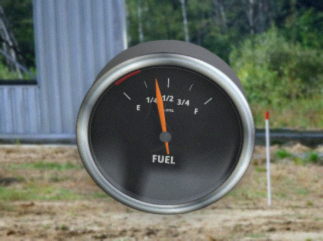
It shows 0.375
